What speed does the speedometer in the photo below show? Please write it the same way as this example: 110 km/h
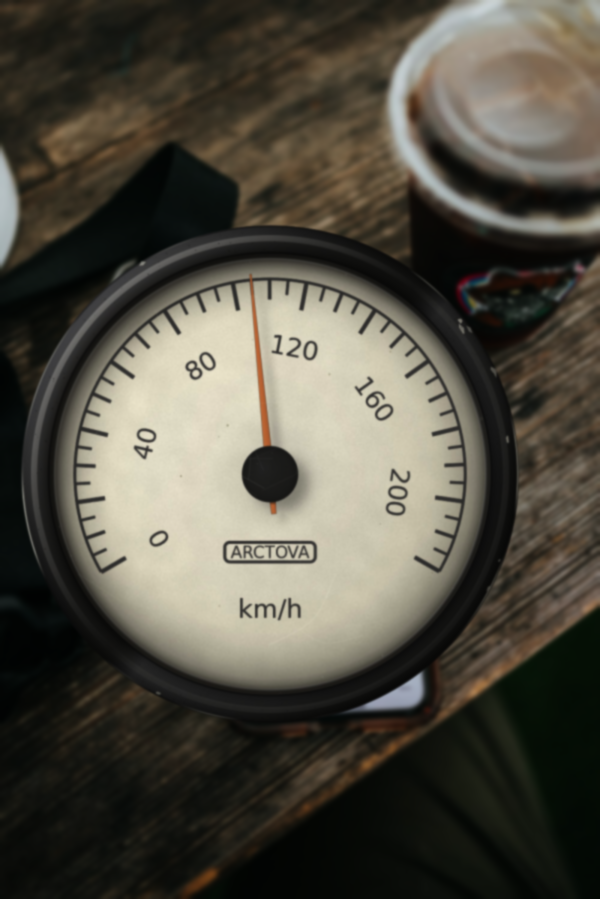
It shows 105 km/h
